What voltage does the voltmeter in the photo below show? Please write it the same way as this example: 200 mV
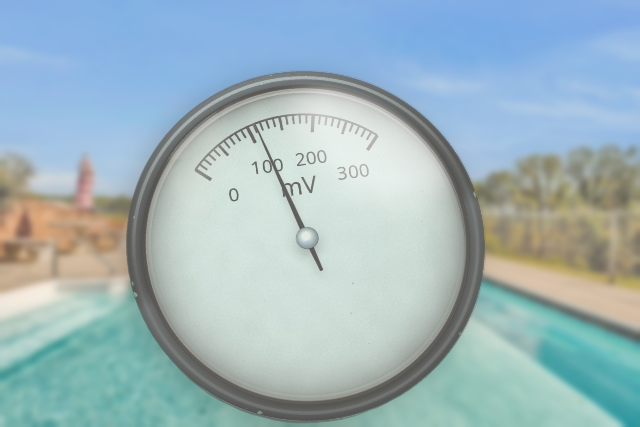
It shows 110 mV
